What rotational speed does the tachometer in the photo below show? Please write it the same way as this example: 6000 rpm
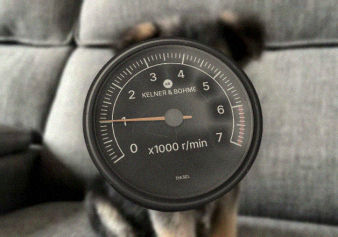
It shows 1000 rpm
